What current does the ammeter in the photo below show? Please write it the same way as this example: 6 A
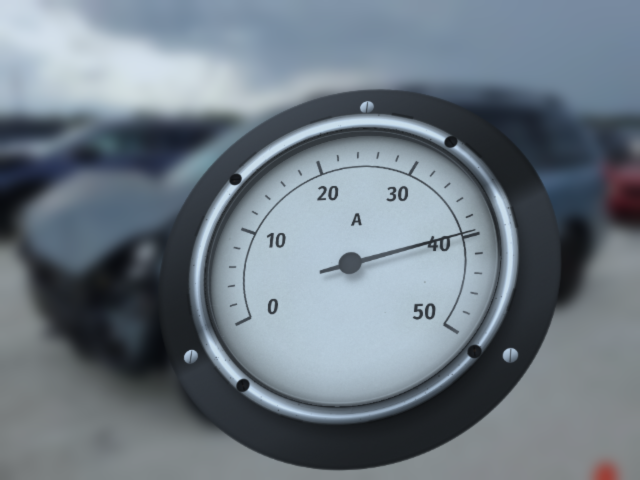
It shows 40 A
